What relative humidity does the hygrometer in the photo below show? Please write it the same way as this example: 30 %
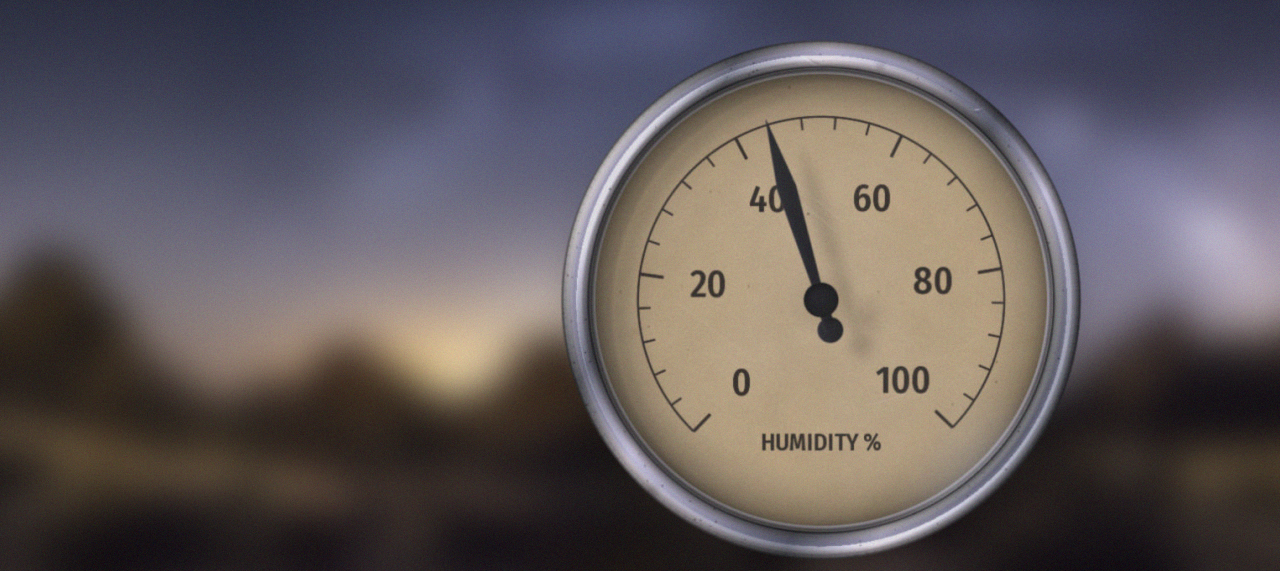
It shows 44 %
